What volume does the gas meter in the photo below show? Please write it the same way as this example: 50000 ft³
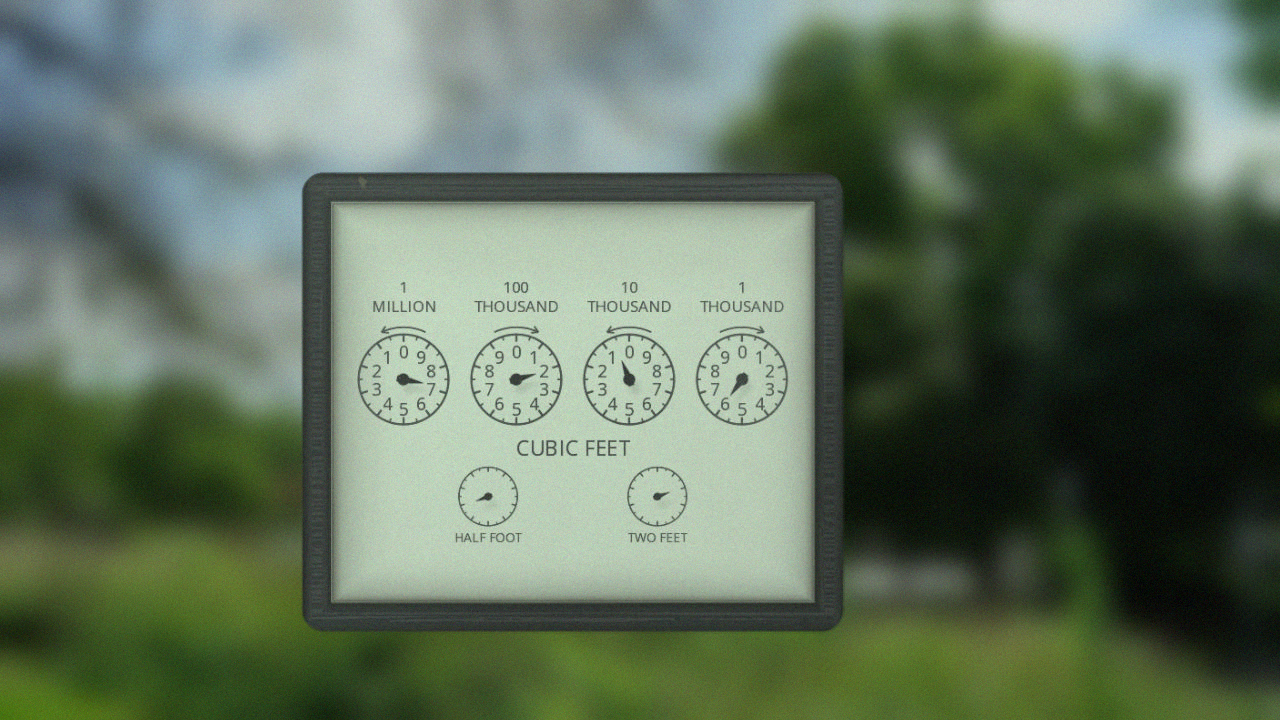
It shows 720600 ft³
